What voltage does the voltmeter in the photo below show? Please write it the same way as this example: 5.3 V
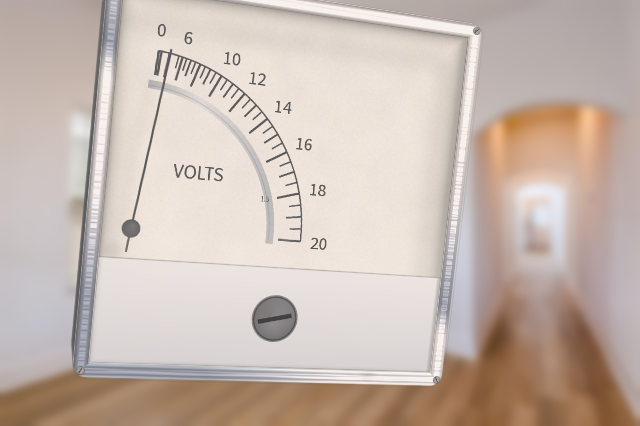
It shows 4 V
